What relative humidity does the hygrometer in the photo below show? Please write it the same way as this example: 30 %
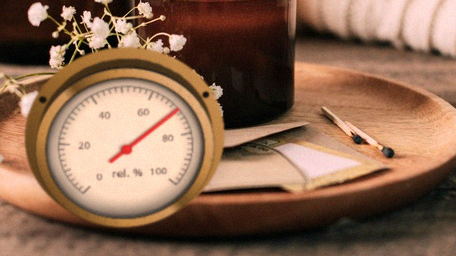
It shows 70 %
